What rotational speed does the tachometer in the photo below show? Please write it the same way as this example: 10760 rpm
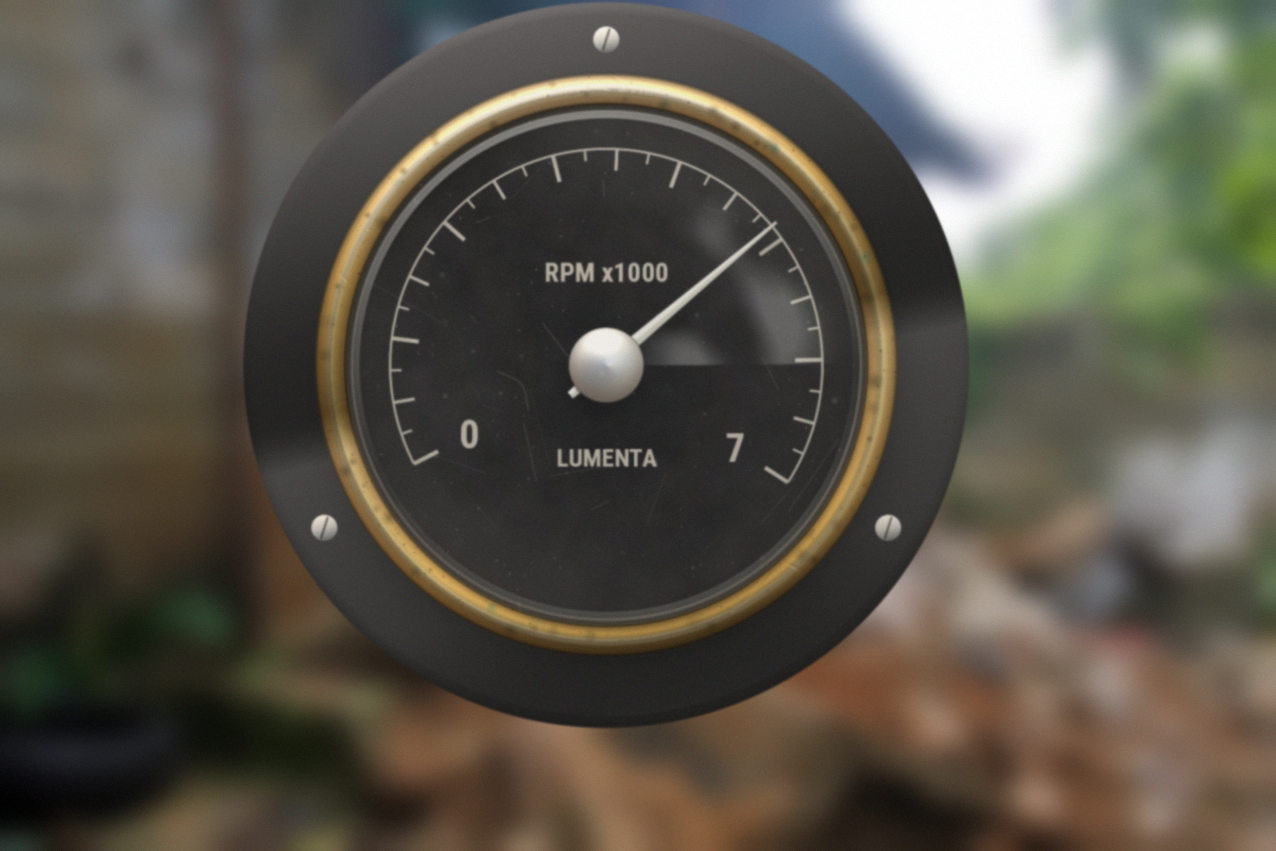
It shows 4875 rpm
